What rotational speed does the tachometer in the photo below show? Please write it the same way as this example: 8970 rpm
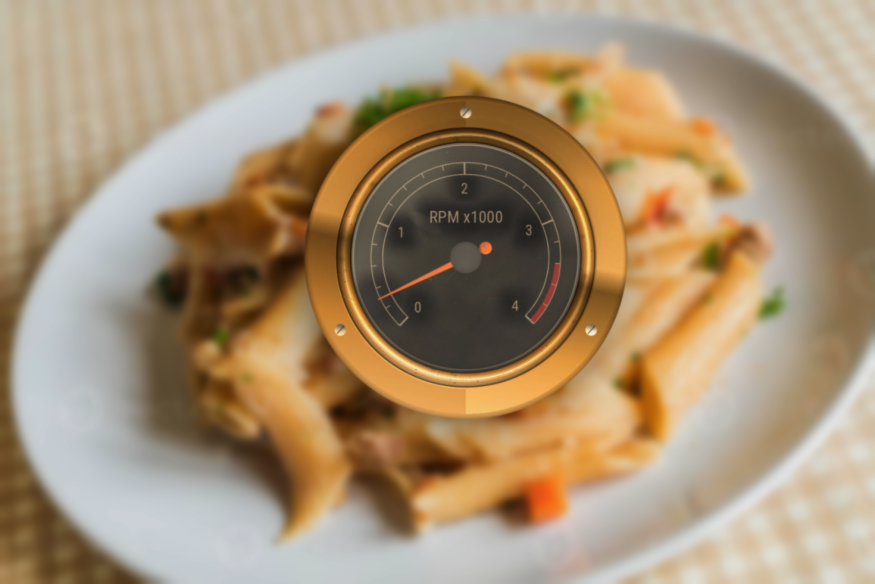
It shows 300 rpm
